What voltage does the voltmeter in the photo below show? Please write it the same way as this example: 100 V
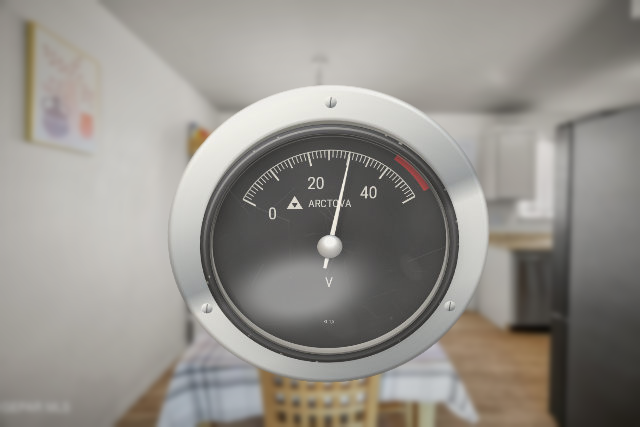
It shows 30 V
